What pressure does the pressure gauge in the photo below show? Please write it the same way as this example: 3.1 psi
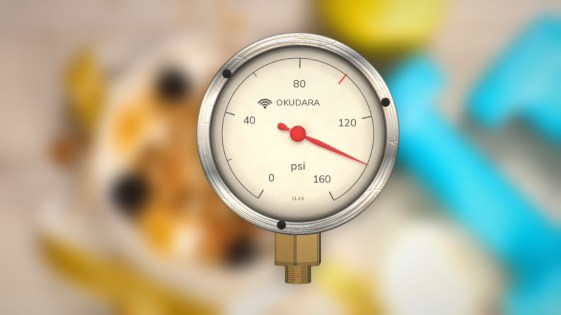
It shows 140 psi
